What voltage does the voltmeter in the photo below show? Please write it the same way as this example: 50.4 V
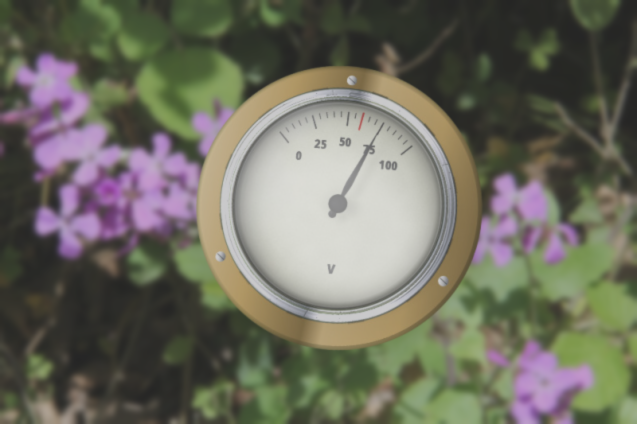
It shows 75 V
